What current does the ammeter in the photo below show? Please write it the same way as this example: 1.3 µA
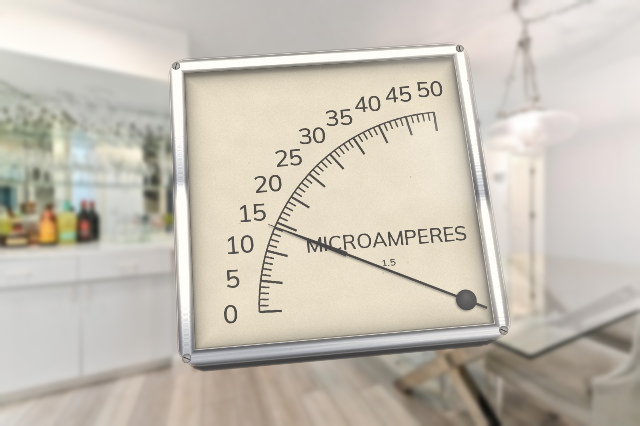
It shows 14 µA
